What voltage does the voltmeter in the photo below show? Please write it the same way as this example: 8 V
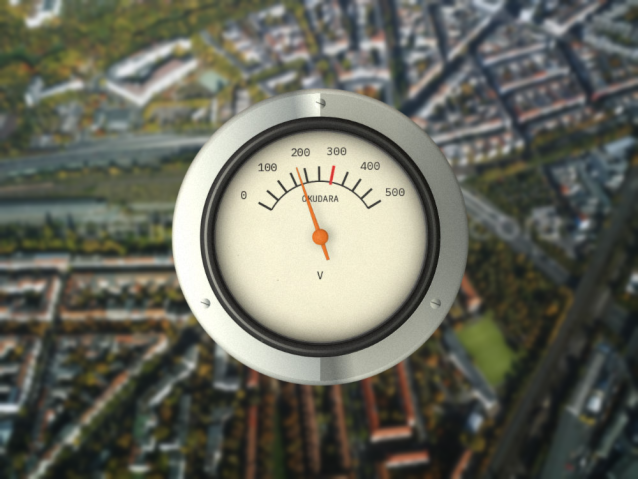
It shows 175 V
